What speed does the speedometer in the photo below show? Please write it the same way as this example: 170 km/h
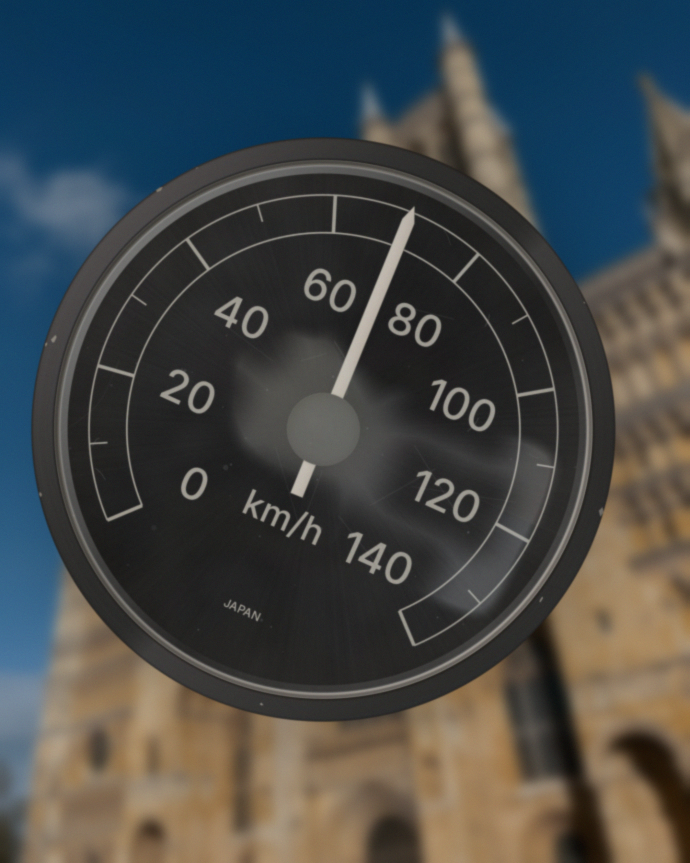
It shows 70 km/h
